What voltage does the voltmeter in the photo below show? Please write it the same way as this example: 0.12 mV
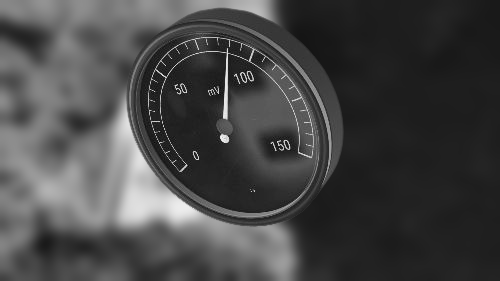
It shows 90 mV
